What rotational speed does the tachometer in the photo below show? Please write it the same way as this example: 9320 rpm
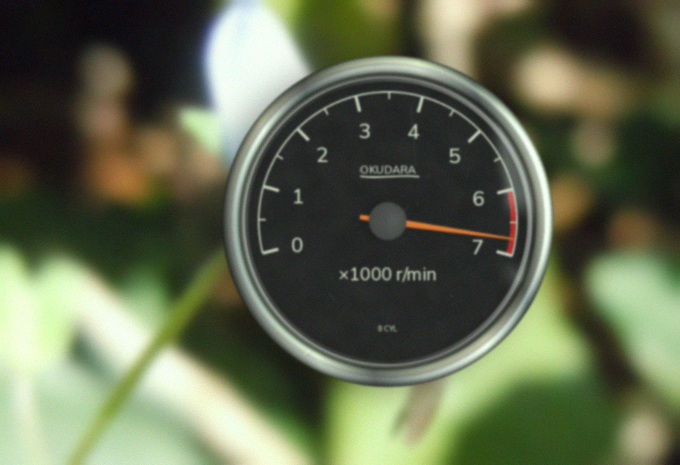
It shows 6750 rpm
